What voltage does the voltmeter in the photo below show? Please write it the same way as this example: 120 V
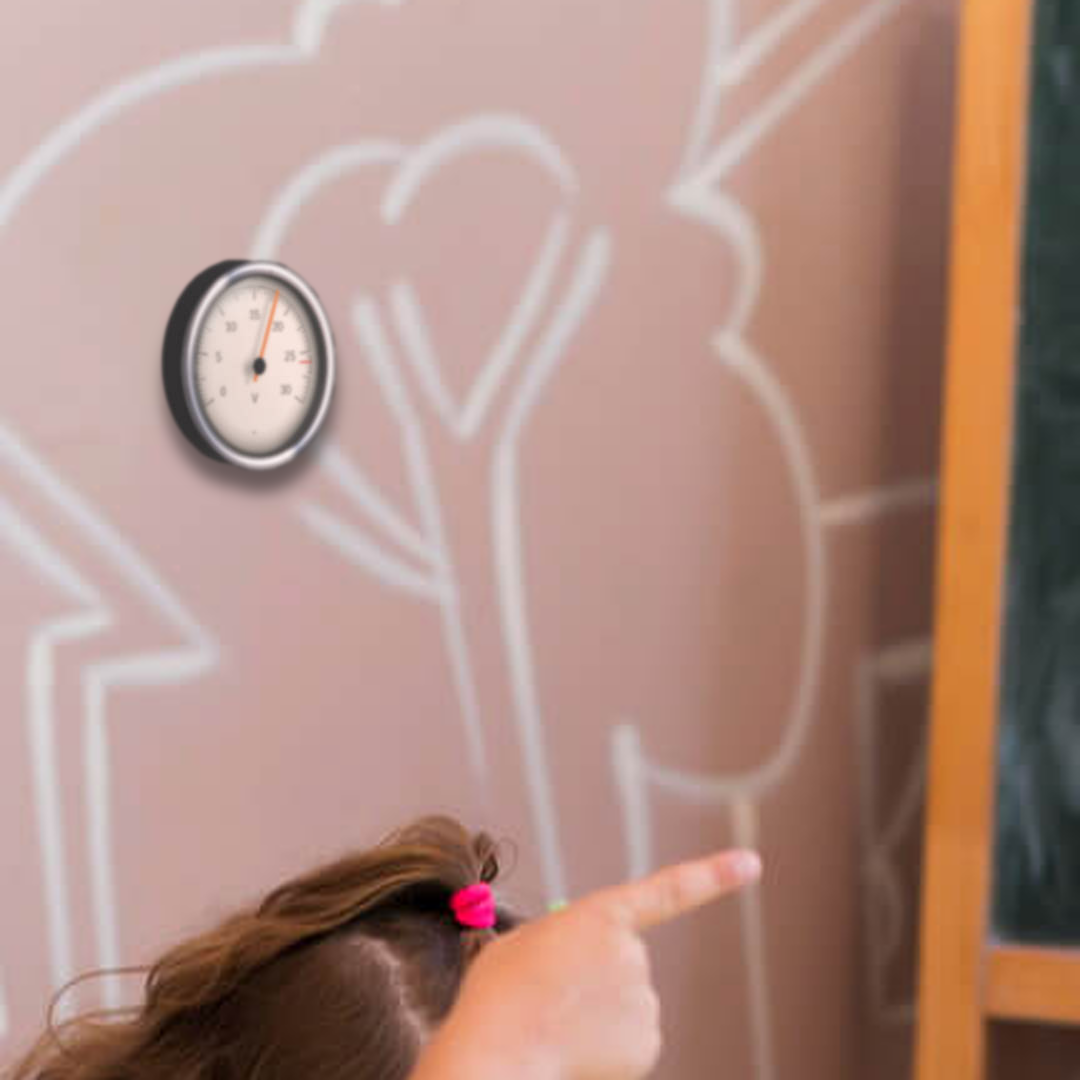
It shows 17.5 V
